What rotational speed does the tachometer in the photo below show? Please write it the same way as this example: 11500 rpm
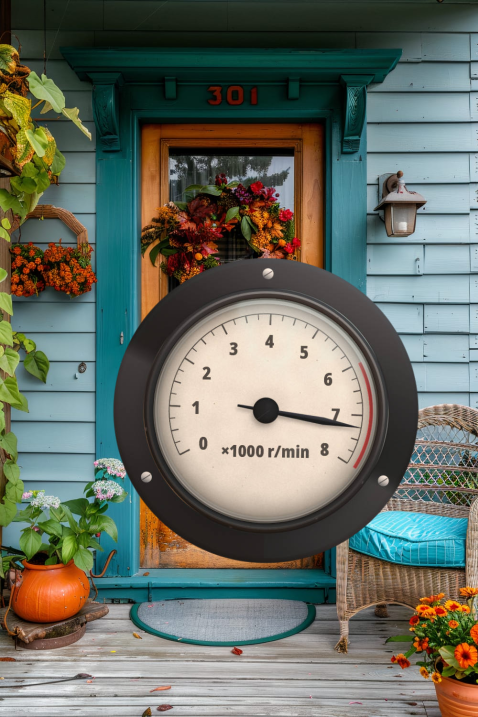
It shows 7250 rpm
